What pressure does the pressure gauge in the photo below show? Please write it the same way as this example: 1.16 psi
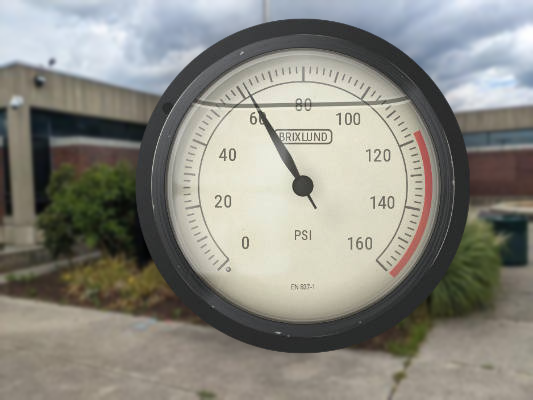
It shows 62 psi
